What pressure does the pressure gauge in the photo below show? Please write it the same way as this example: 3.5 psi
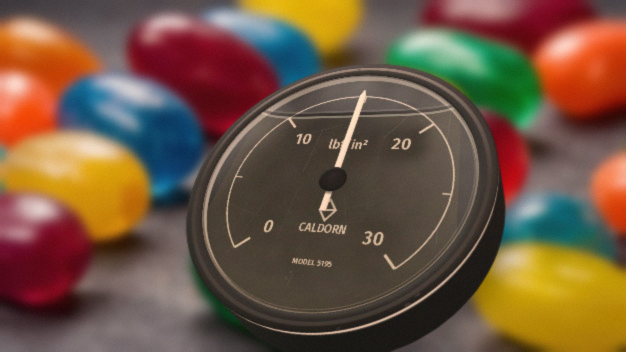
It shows 15 psi
